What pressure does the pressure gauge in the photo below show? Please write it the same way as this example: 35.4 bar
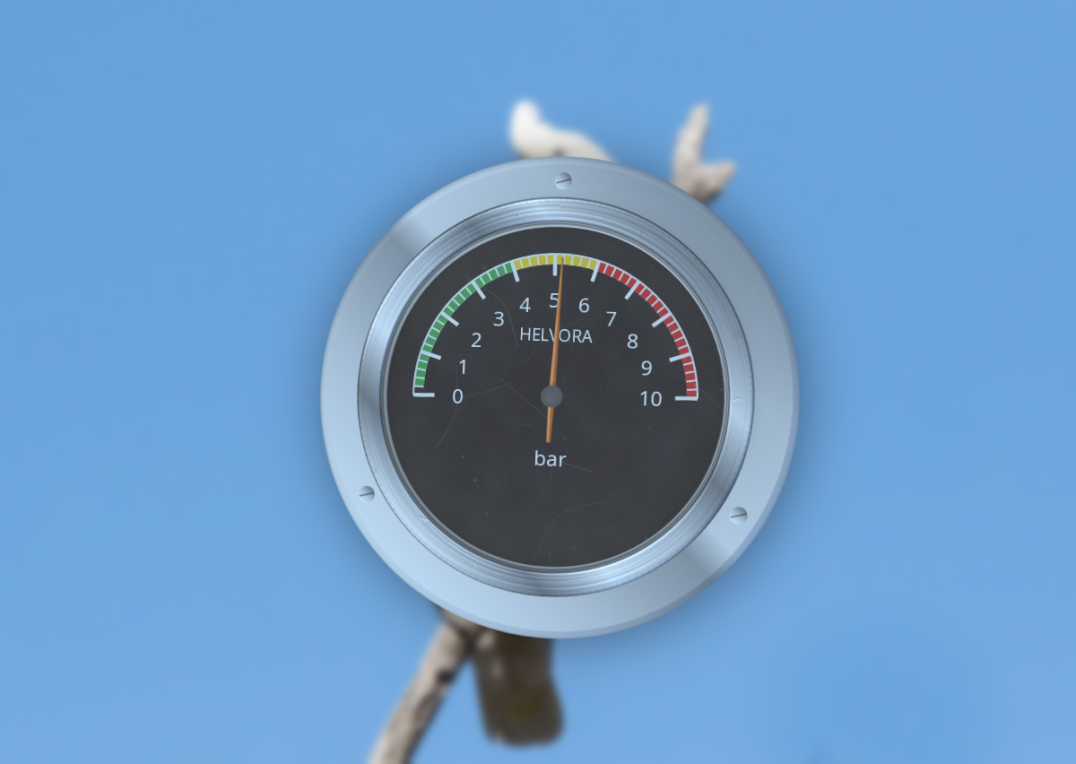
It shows 5.2 bar
